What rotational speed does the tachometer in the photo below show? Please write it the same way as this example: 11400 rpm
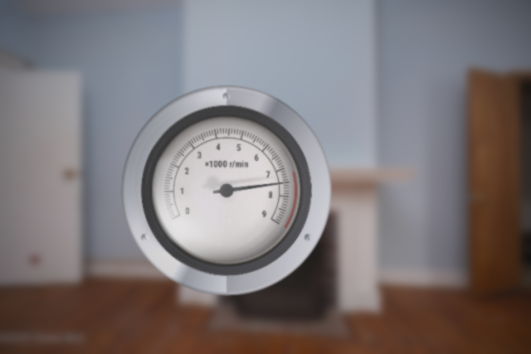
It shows 7500 rpm
